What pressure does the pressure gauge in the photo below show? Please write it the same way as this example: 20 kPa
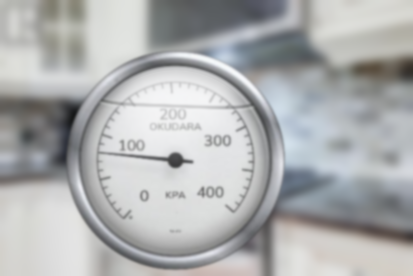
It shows 80 kPa
